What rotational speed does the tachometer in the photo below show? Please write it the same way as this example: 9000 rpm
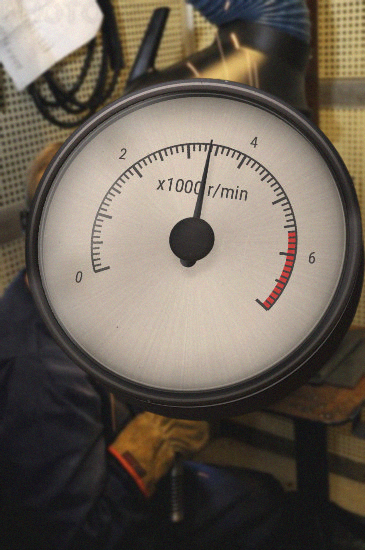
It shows 3400 rpm
